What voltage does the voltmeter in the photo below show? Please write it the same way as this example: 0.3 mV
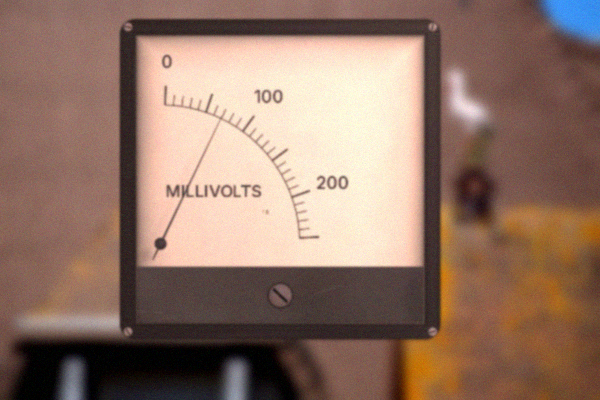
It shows 70 mV
